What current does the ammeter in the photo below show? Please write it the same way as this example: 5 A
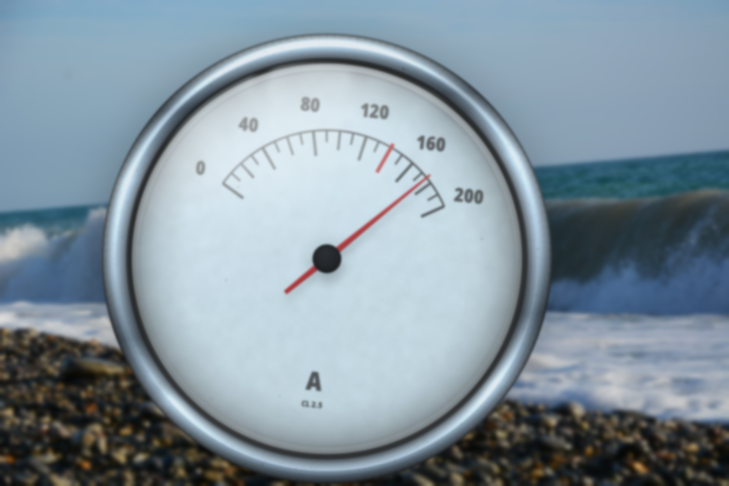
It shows 175 A
